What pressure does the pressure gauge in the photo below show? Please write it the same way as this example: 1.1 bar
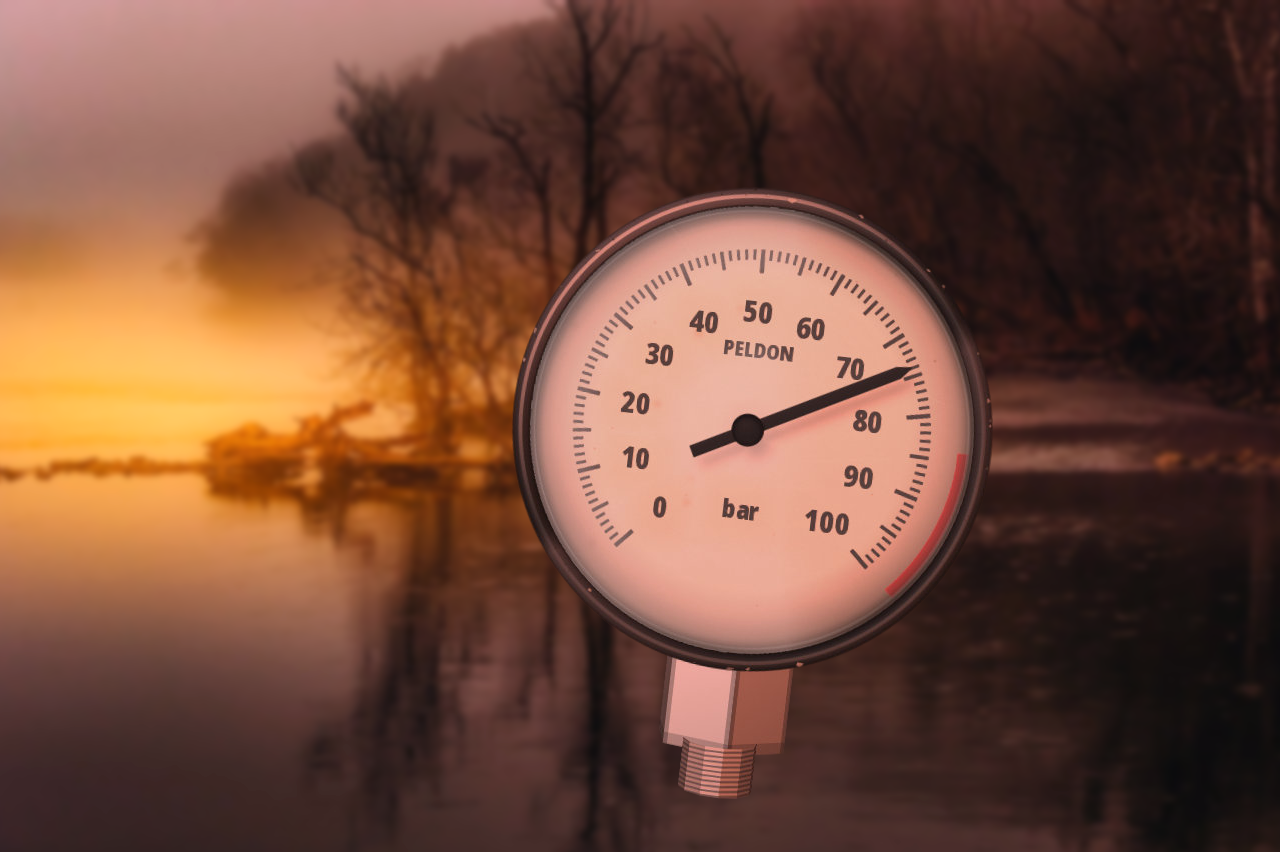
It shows 74 bar
